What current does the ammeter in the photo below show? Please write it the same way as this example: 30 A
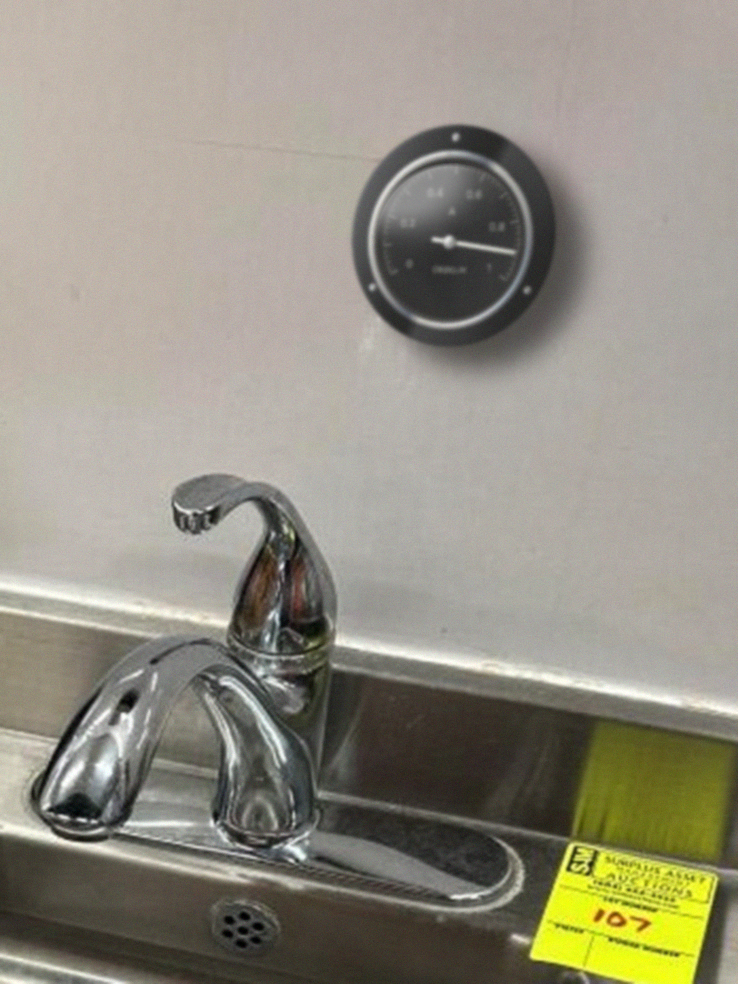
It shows 0.9 A
